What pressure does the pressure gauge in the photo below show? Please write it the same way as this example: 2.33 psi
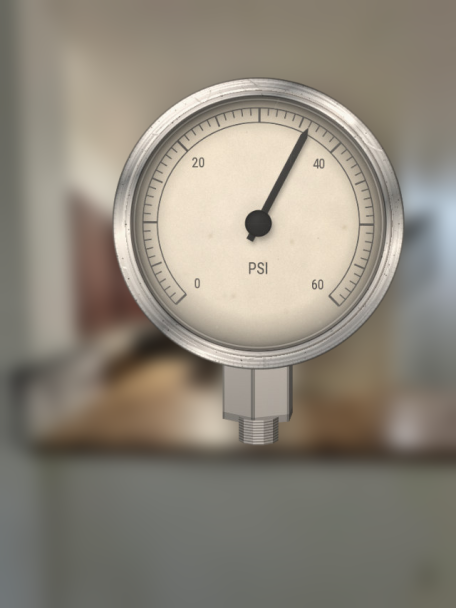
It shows 36 psi
